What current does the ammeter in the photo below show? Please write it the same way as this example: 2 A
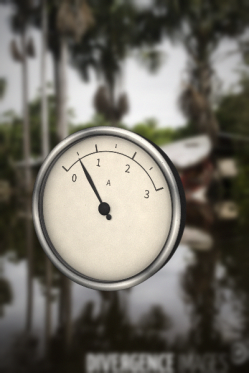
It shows 0.5 A
